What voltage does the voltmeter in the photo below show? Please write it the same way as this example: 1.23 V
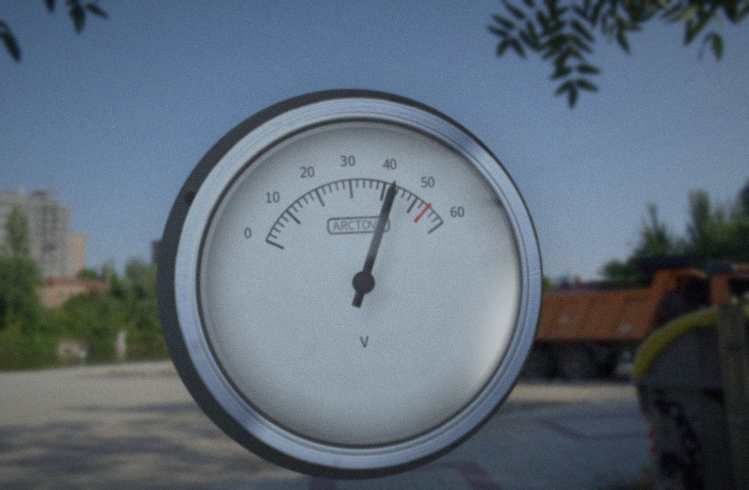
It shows 42 V
